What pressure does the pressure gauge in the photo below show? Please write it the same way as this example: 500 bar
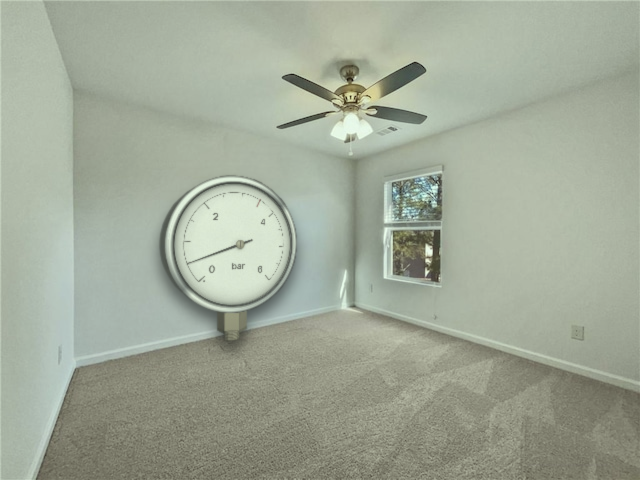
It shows 0.5 bar
